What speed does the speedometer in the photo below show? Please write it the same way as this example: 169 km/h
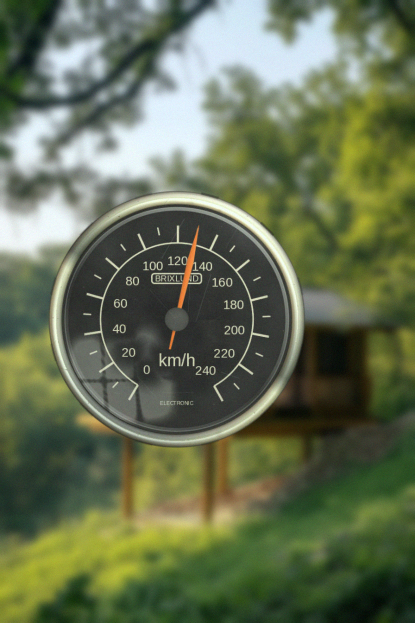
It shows 130 km/h
